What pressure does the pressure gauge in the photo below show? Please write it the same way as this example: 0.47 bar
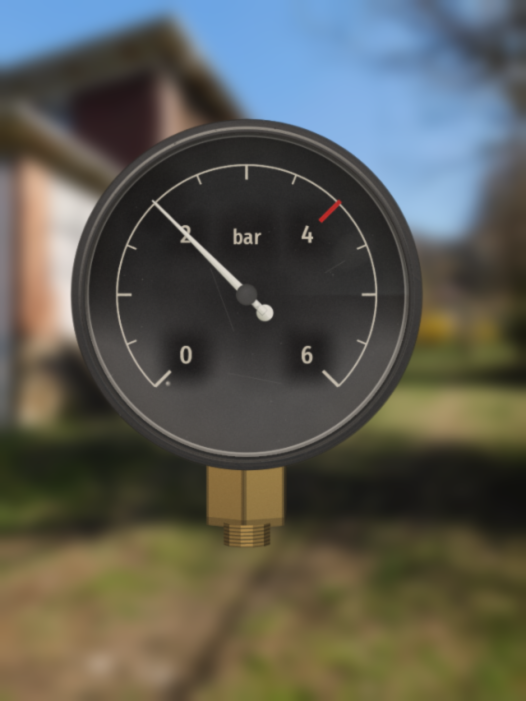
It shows 2 bar
